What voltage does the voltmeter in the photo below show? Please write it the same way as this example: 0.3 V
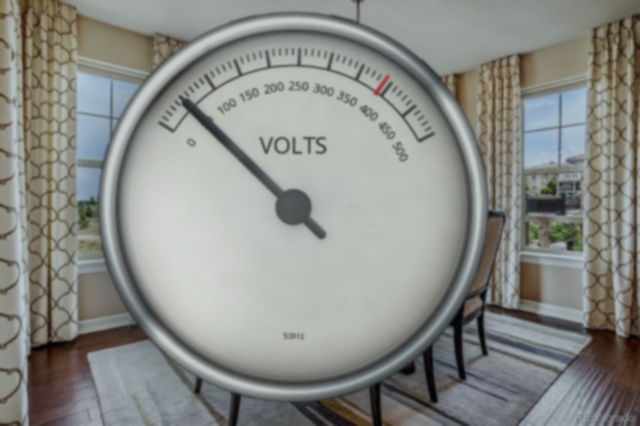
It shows 50 V
